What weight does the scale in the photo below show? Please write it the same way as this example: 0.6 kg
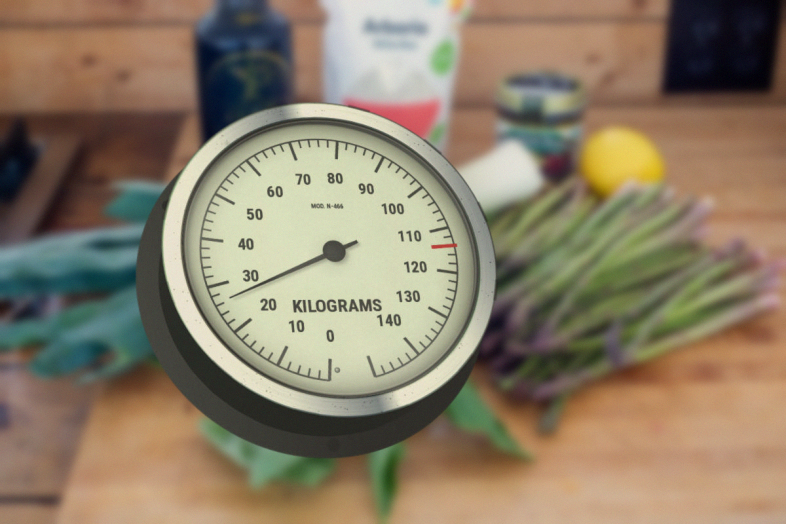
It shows 26 kg
